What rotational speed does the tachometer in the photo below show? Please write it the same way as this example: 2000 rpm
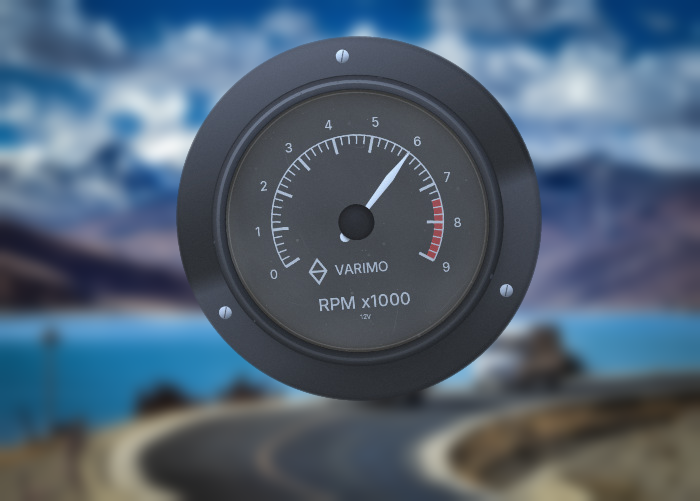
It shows 6000 rpm
